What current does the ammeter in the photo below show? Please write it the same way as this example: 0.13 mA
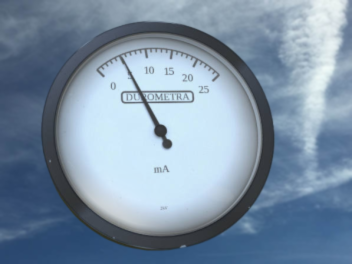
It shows 5 mA
